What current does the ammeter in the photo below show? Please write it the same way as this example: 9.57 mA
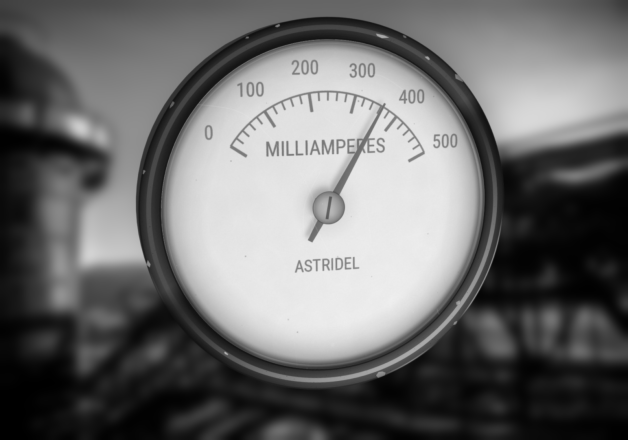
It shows 360 mA
